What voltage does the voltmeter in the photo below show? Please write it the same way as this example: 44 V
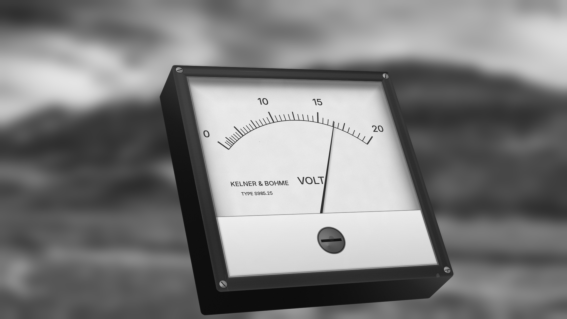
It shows 16.5 V
